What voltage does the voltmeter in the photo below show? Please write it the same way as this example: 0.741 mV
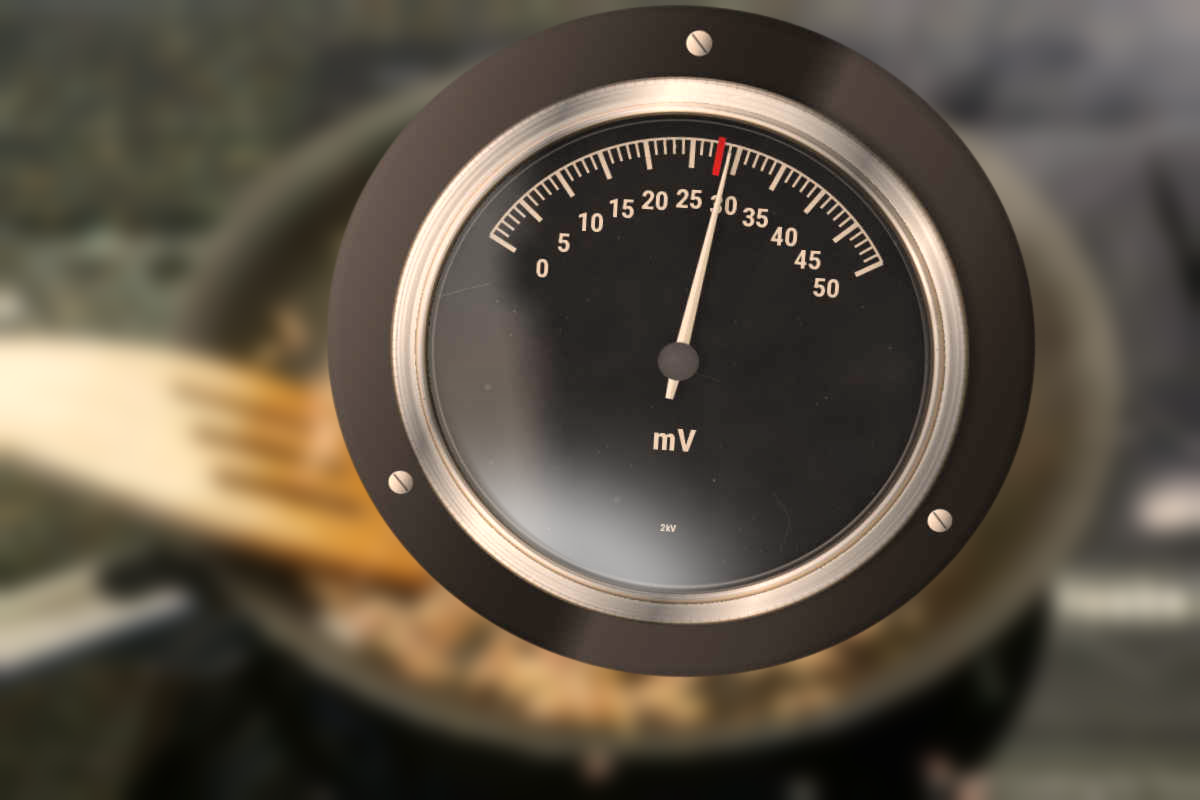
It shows 29 mV
